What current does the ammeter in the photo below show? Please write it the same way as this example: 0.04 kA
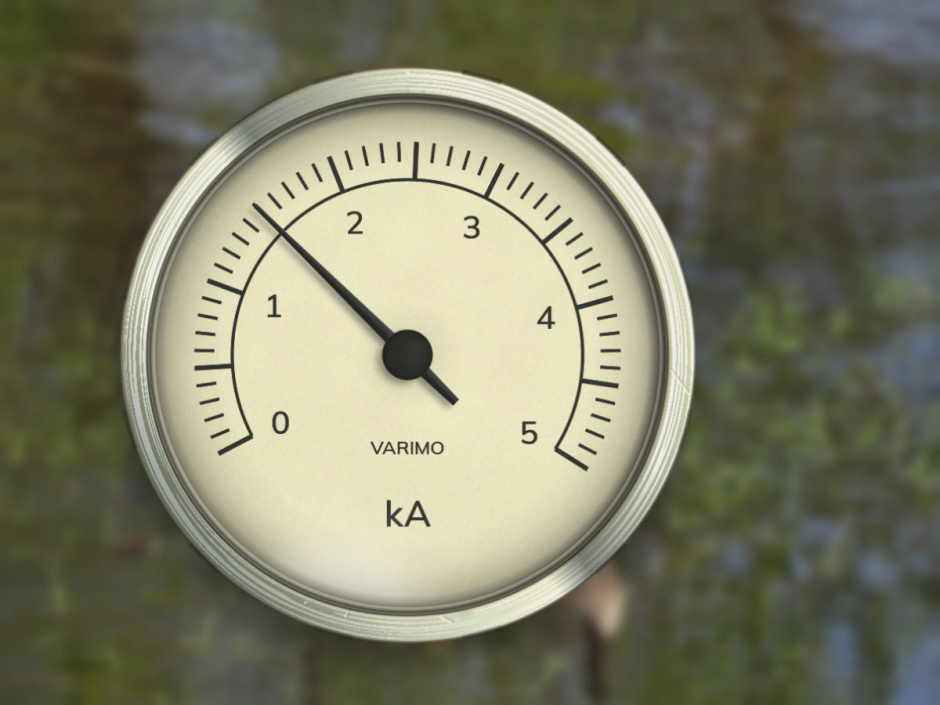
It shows 1.5 kA
